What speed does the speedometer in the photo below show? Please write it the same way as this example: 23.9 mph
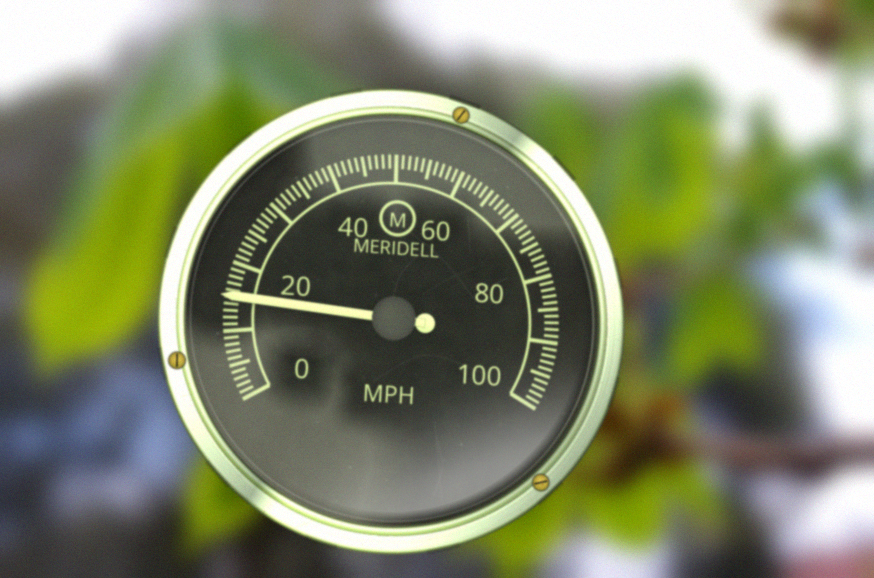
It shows 15 mph
